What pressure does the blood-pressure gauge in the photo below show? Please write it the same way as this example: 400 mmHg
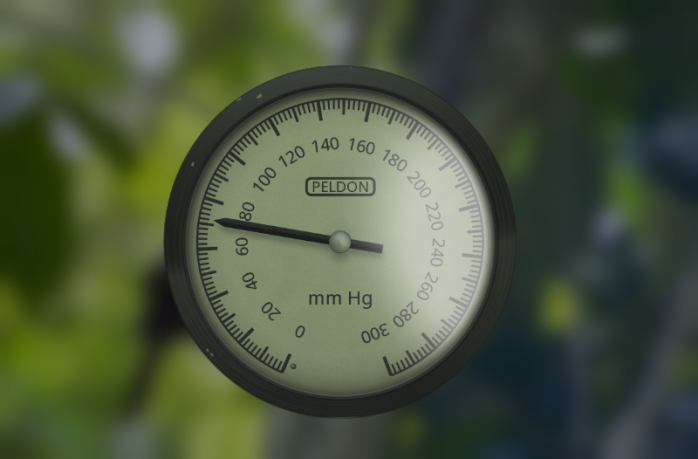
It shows 72 mmHg
